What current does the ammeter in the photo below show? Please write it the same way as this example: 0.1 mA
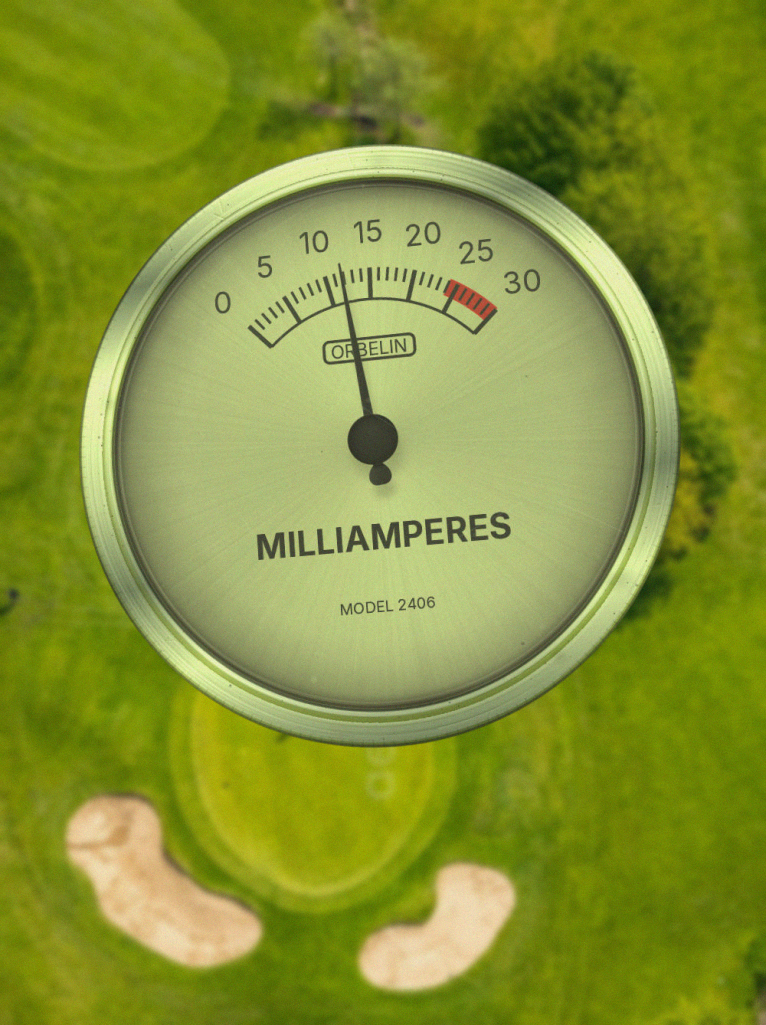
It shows 12 mA
